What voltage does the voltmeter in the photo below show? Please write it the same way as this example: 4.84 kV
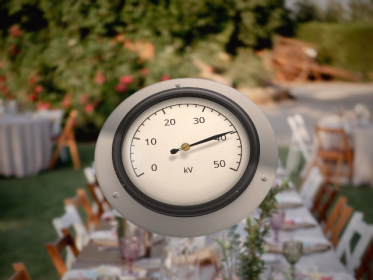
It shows 40 kV
